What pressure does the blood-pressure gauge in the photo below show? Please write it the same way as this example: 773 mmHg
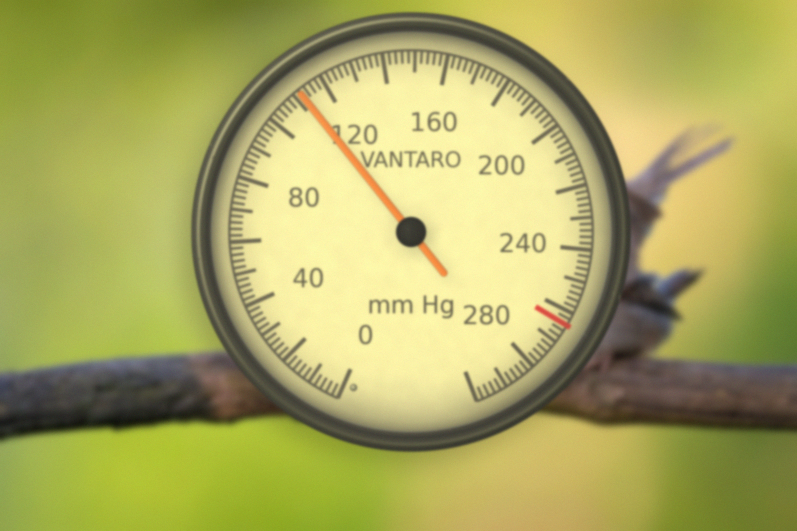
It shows 112 mmHg
